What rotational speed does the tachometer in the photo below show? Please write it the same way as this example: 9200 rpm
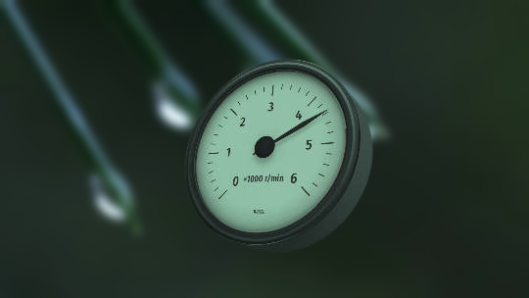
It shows 4400 rpm
